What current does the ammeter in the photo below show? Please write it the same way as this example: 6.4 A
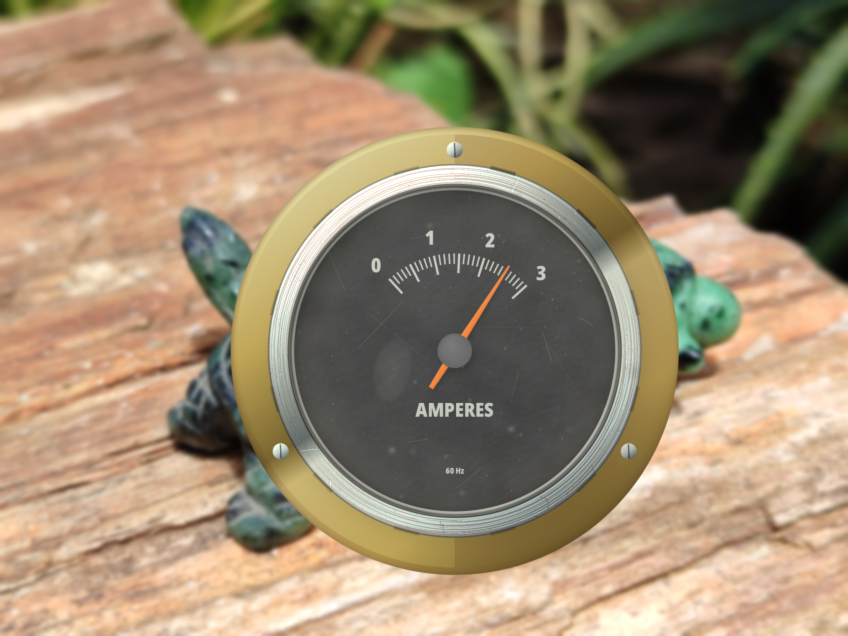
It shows 2.5 A
